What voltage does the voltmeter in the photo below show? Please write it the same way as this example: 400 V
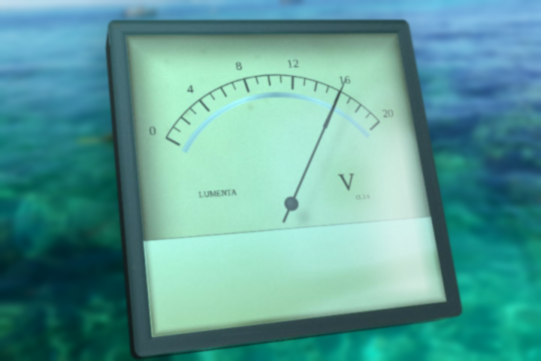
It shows 16 V
